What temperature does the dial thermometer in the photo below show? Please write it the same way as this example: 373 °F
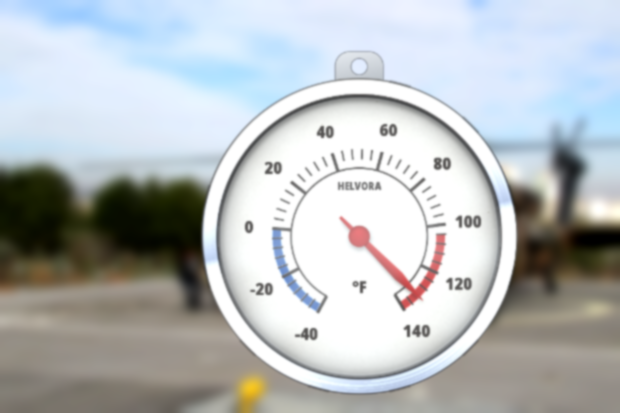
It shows 132 °F
